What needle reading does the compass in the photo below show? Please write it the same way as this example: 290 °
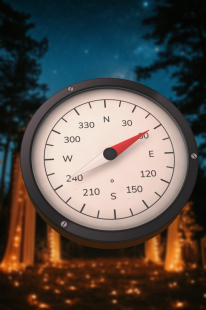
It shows 60 °
